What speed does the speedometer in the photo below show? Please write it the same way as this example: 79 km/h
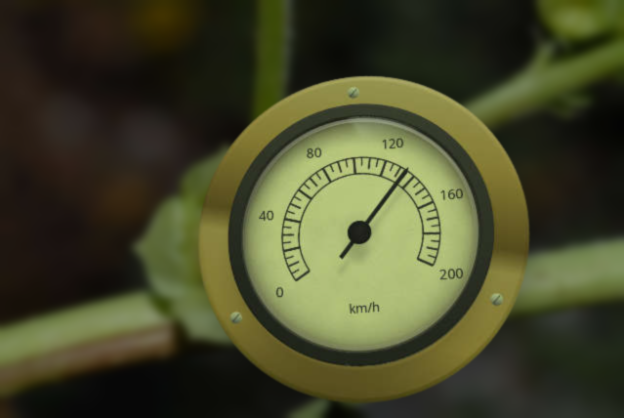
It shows 135 km/h
